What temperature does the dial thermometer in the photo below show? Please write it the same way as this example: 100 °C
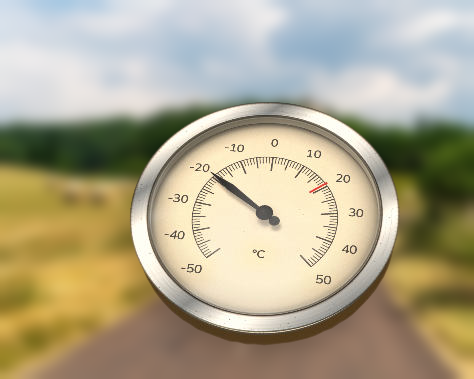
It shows -20 °C
